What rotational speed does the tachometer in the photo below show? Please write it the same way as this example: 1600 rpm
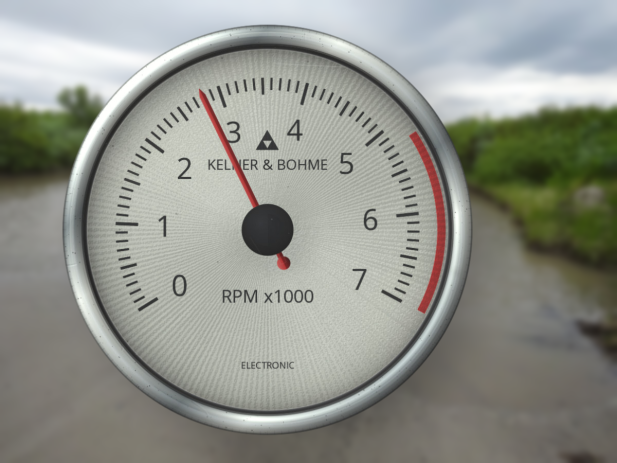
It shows 2800 rpm
